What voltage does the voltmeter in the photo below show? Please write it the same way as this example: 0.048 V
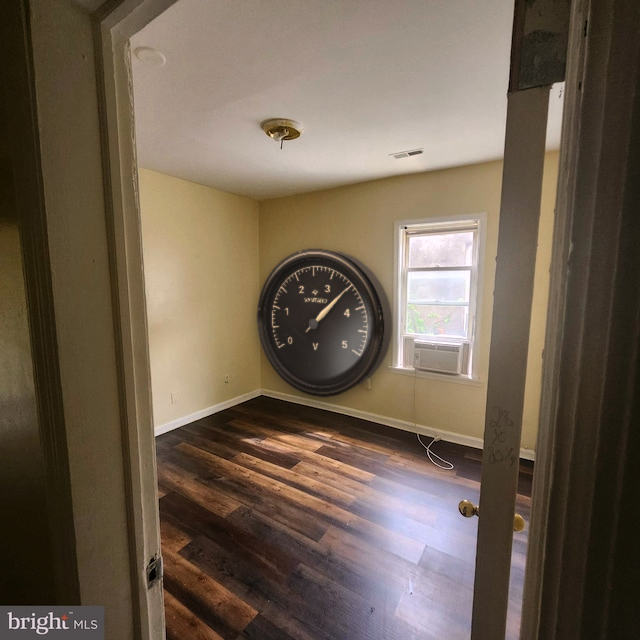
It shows 3.5 V
